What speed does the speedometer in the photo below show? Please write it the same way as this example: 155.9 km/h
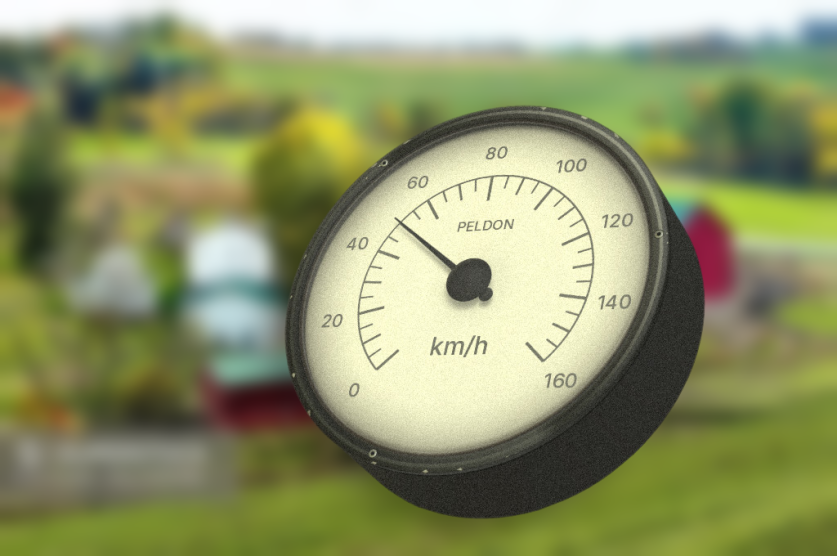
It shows 50 km/h
